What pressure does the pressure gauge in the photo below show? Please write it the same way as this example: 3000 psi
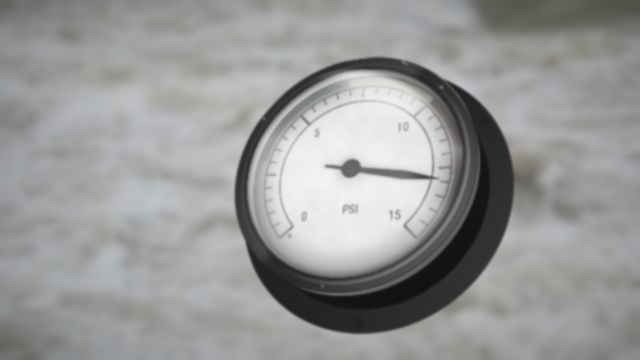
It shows 13 psi
